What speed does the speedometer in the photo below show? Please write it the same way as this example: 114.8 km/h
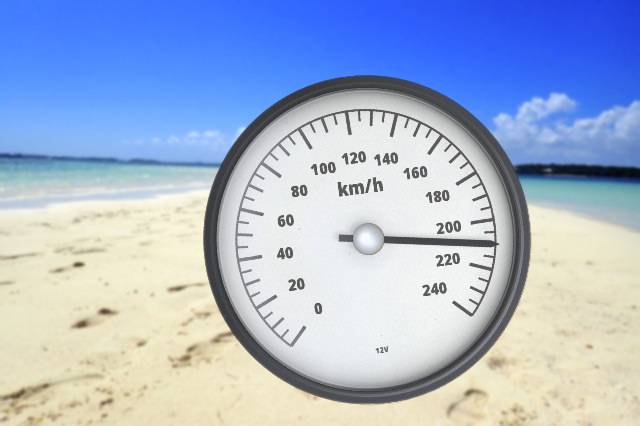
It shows 210 km/h
